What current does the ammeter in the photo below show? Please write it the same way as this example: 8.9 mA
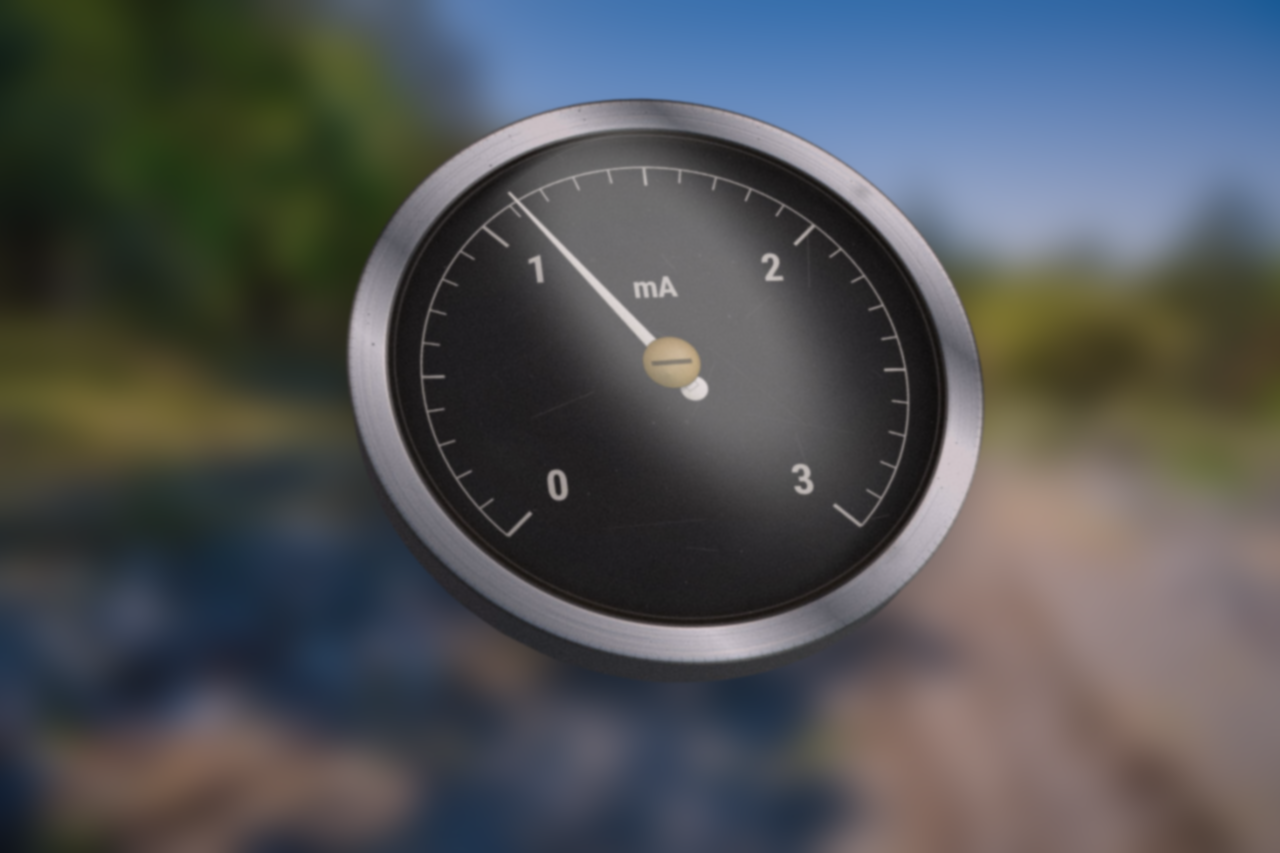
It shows 1.1 mA
